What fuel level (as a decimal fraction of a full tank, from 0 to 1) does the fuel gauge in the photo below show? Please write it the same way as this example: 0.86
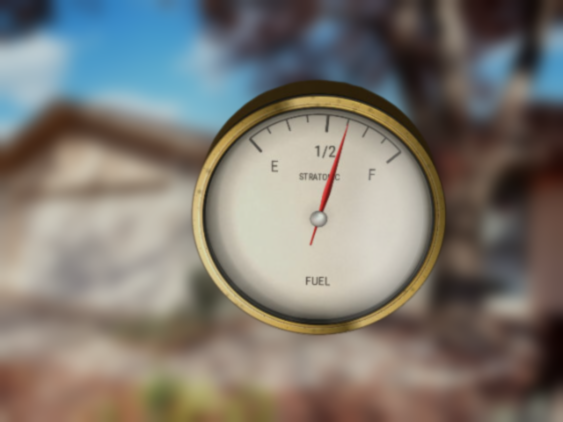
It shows 0.625
